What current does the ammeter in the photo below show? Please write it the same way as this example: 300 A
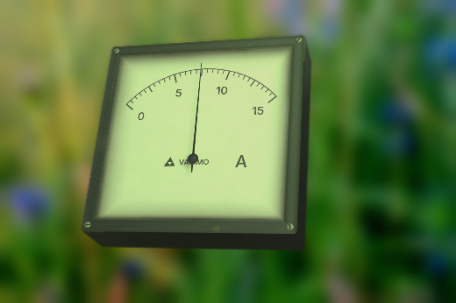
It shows 7.5 A
